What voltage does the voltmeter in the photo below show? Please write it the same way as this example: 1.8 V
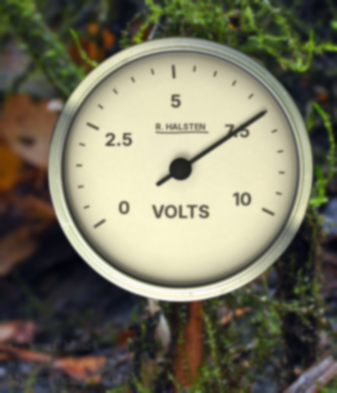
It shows 7.5 V
